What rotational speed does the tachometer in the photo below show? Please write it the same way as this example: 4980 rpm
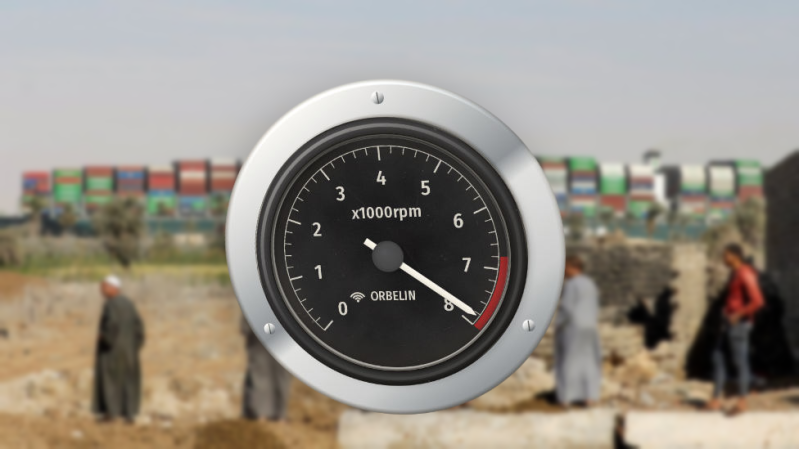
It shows 7800 rpm
